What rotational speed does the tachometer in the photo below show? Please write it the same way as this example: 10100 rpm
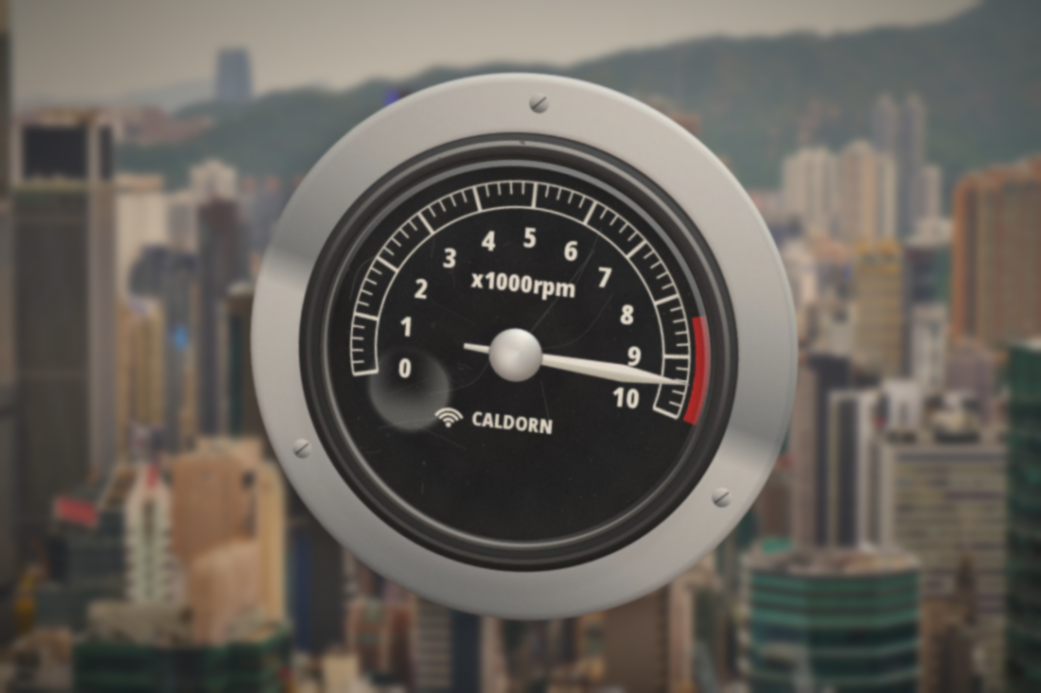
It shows 9400 rpm
